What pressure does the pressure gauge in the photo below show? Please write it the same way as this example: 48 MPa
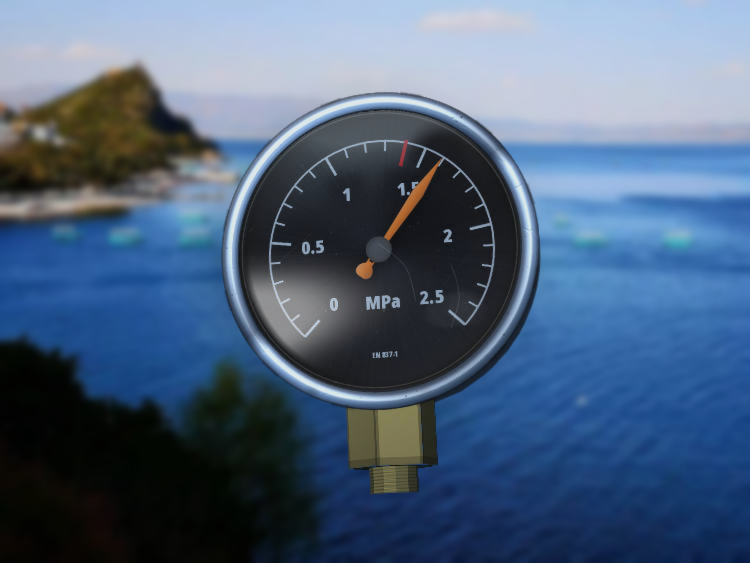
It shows 1.6 MPa
